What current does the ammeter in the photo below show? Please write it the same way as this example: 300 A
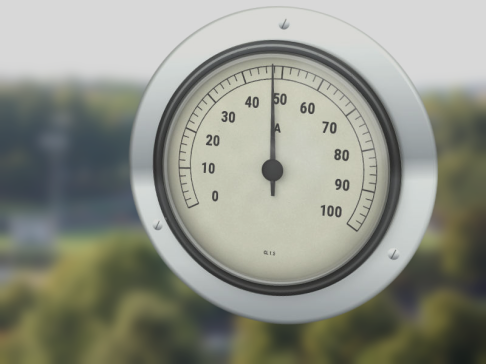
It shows 48 A
